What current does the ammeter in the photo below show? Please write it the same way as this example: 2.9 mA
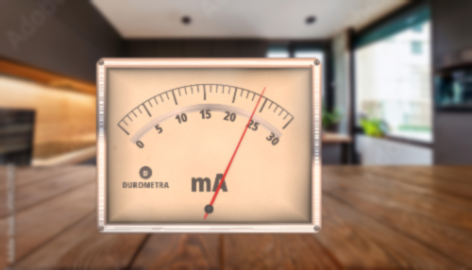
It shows 24 mA
